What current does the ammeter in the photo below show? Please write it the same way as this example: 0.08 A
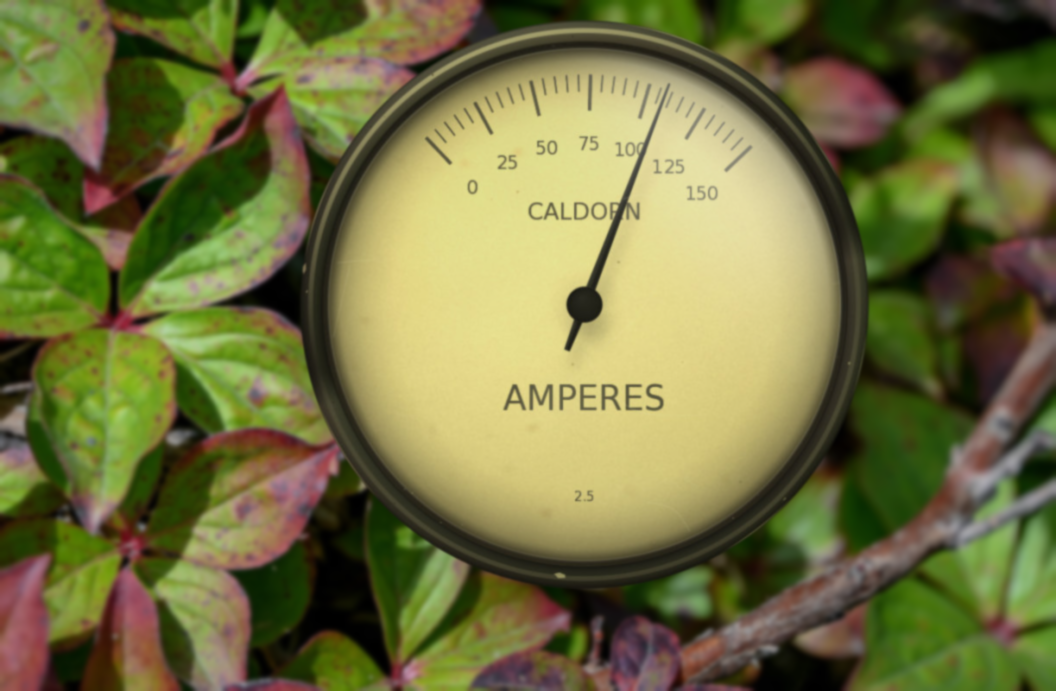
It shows 107.5 A
